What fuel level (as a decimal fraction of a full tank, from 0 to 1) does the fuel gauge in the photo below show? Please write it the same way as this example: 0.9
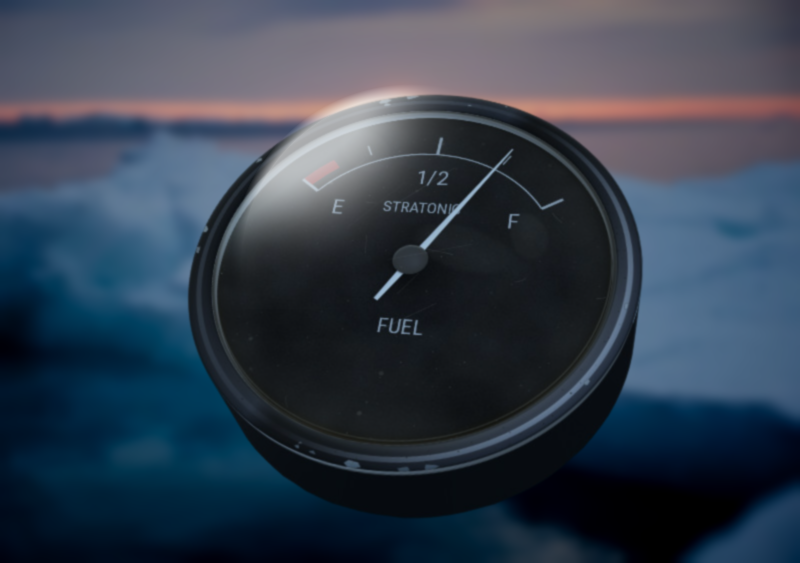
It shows 0.75
